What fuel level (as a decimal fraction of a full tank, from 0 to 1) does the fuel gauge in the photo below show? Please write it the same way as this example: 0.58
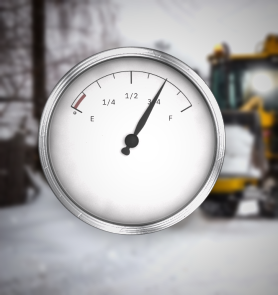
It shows 0.75
